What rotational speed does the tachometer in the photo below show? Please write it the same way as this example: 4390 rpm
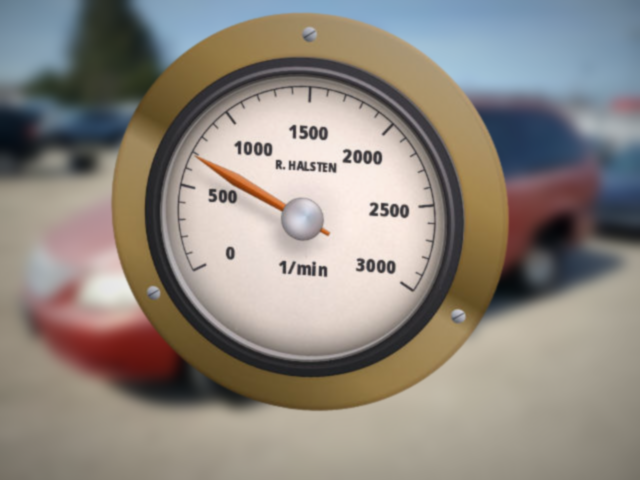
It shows 700 rpm
